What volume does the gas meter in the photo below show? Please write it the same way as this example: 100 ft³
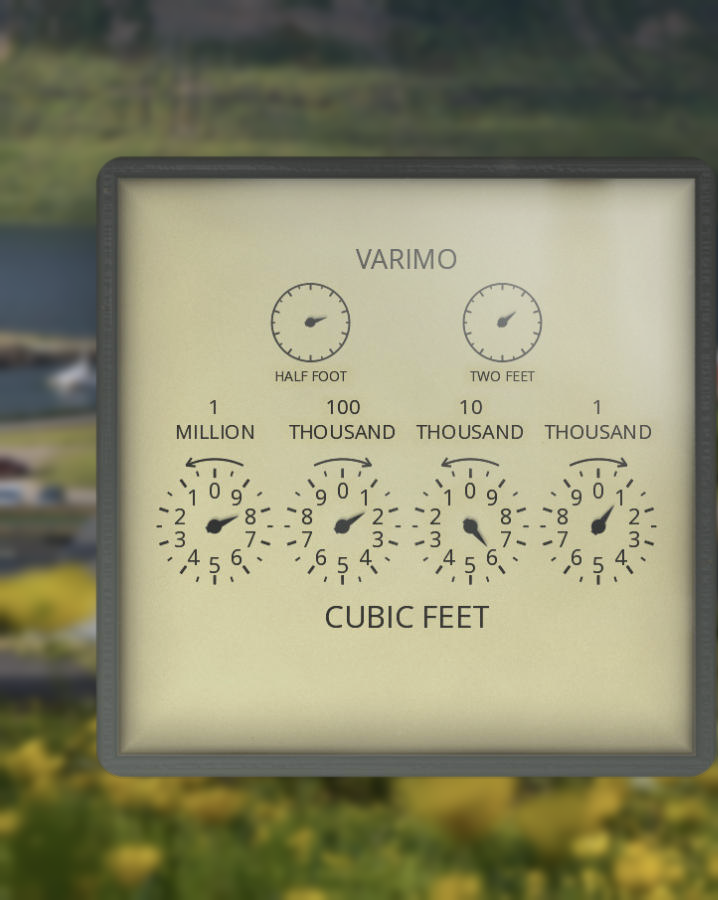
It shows 816100 ft³
